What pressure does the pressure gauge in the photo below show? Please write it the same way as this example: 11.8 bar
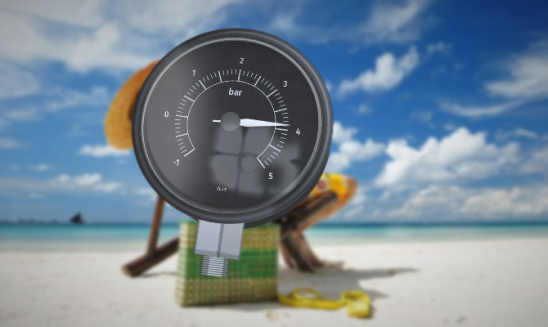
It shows 3.9 bar
